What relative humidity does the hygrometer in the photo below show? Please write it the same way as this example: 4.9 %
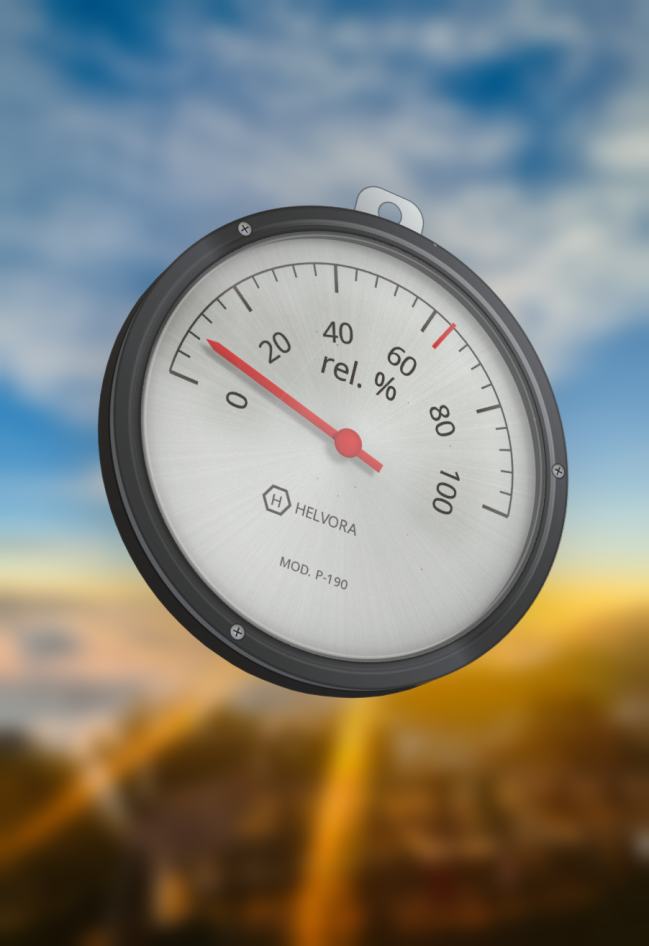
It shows 8 %
